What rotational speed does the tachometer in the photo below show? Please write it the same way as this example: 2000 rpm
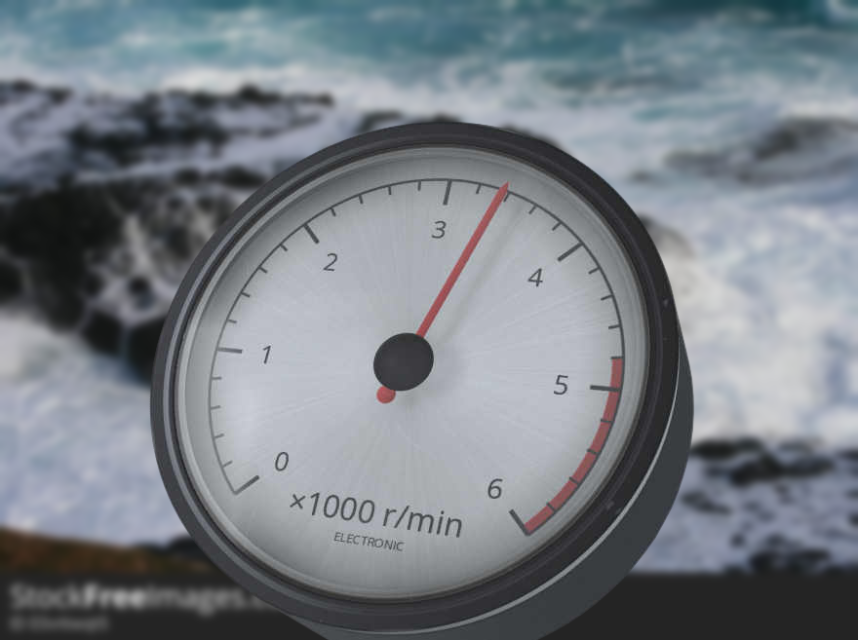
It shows 3400 rpm
